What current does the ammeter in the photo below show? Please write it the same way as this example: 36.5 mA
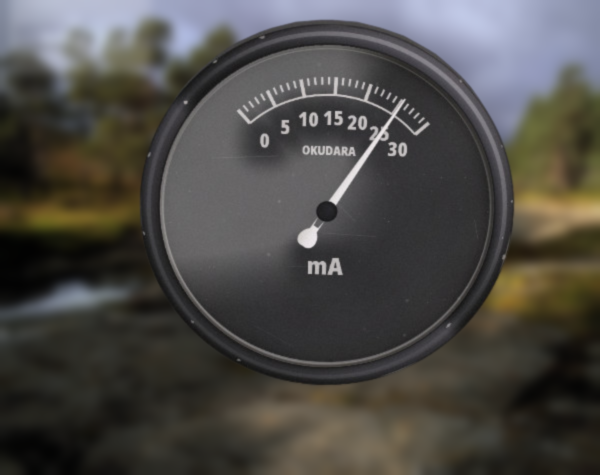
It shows 25 mA
